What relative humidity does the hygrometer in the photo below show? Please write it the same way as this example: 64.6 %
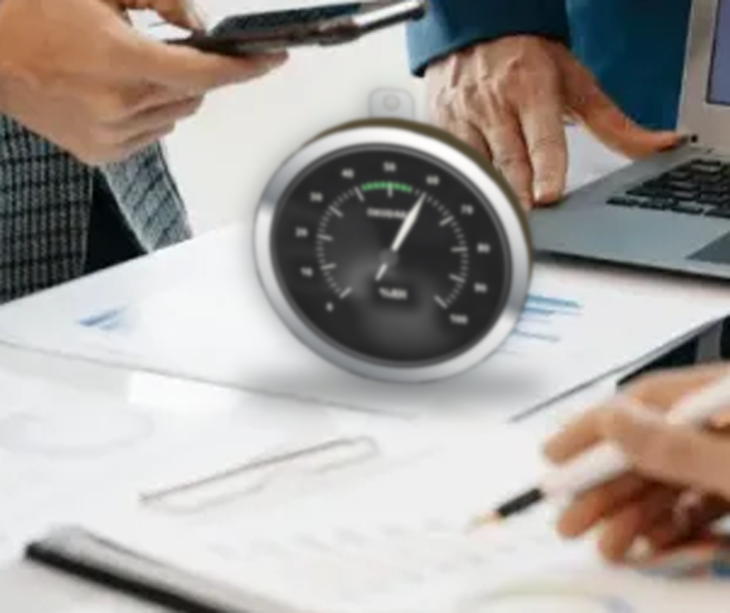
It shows 60 %
